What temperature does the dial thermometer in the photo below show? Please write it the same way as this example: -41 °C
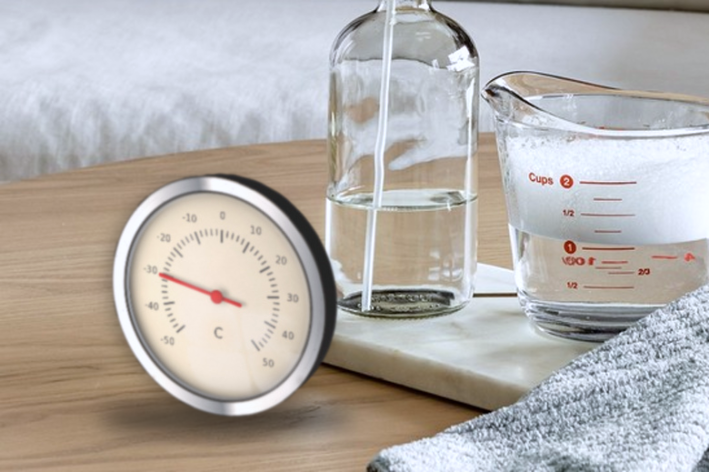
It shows -30 °C
